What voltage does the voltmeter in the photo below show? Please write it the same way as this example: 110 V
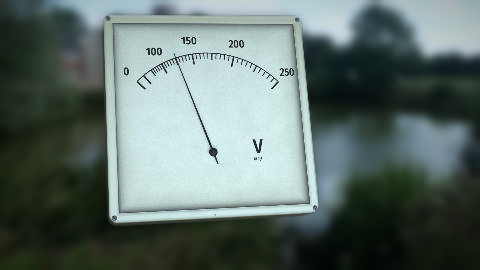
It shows 125 V
